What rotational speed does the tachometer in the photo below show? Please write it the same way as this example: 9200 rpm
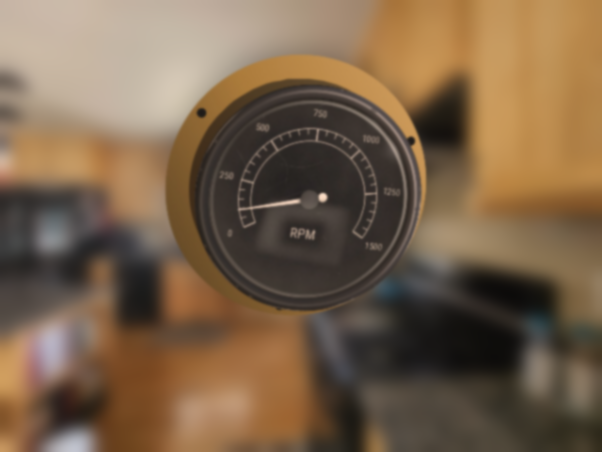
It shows 100 rpm
